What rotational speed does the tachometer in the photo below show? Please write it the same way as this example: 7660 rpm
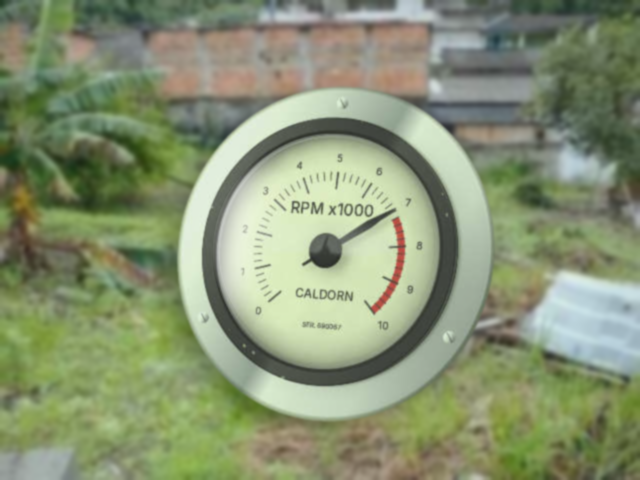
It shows 7000 rpm
